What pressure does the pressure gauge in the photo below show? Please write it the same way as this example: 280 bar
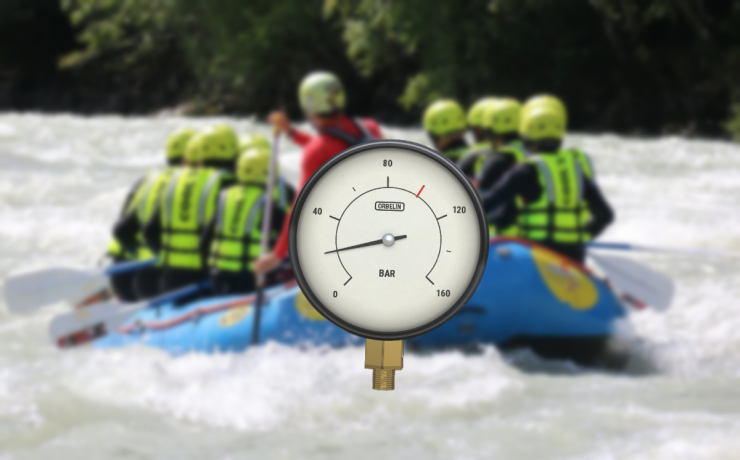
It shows 20 bar
